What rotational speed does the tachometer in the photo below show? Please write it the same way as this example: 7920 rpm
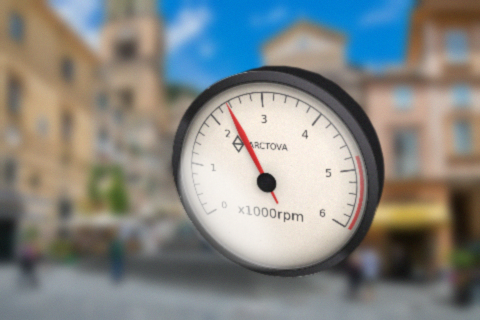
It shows 2400 rpm
